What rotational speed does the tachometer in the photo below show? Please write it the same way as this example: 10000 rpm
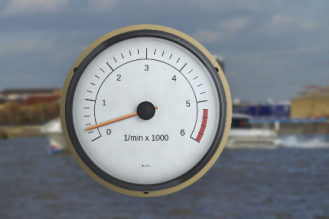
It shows 300 rpm
